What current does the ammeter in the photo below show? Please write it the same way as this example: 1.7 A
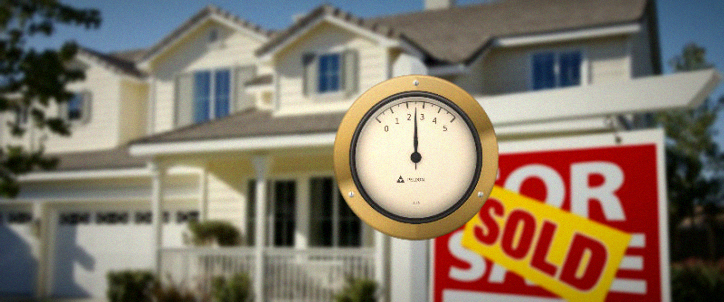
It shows 2.5 A
